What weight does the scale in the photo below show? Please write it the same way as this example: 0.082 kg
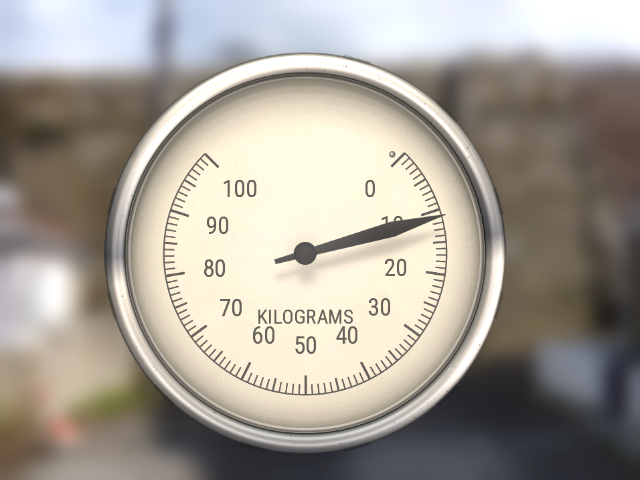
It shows 11 kg
